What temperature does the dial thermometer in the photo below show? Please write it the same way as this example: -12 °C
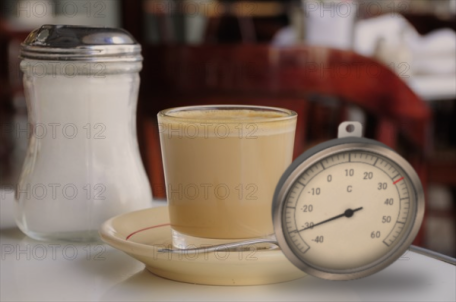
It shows -30 °C
